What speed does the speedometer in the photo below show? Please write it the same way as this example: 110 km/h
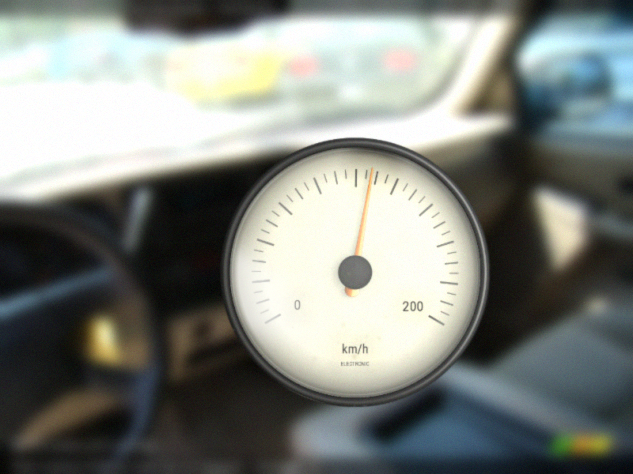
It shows 107.5 km/h
